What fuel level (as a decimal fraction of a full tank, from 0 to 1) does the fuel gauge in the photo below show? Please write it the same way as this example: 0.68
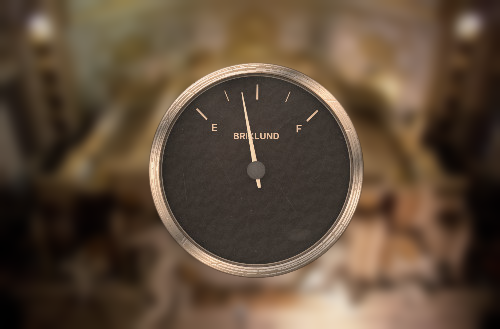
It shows 0.375
